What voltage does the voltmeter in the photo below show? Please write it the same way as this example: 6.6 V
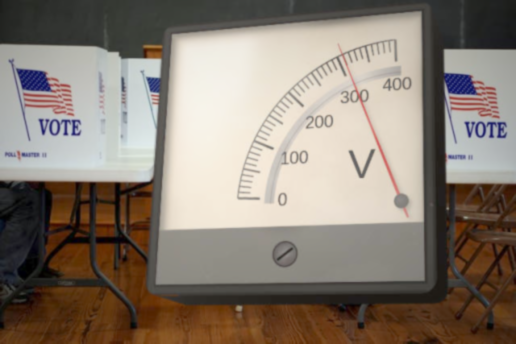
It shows 310 V
